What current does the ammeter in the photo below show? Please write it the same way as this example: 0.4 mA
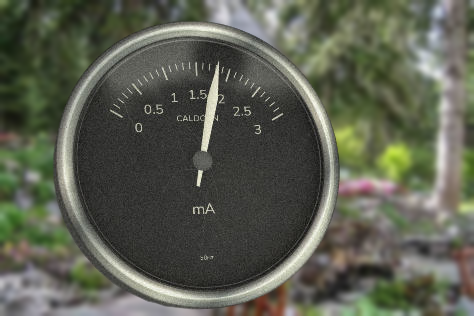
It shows 1.8 mA
